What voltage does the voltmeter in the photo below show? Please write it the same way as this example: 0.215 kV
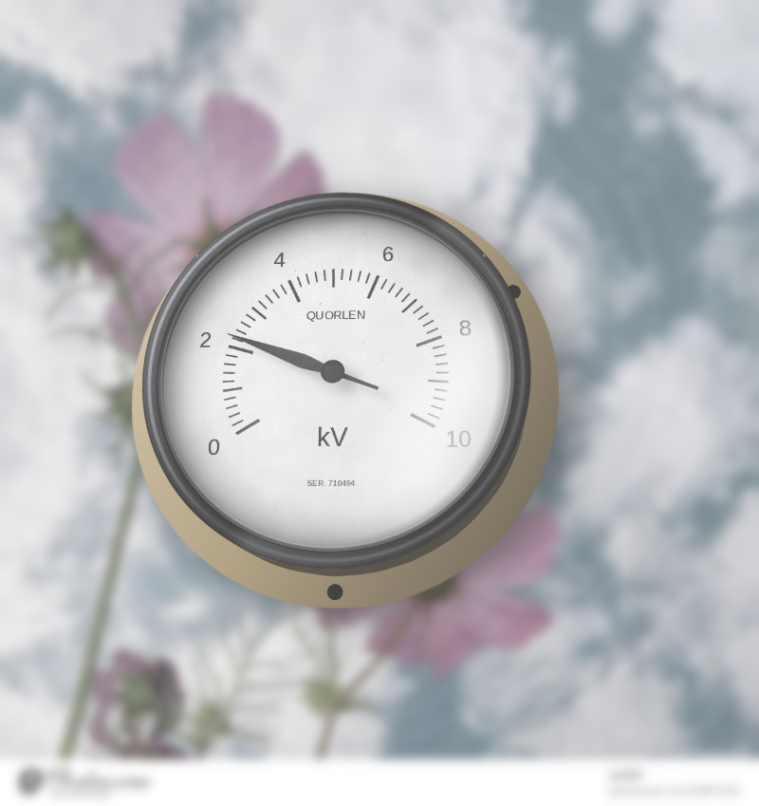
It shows 2.2 kV
